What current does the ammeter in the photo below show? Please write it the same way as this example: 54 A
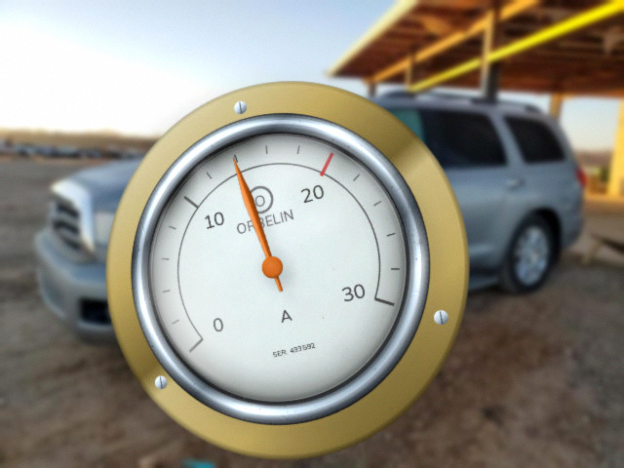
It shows 14 A
